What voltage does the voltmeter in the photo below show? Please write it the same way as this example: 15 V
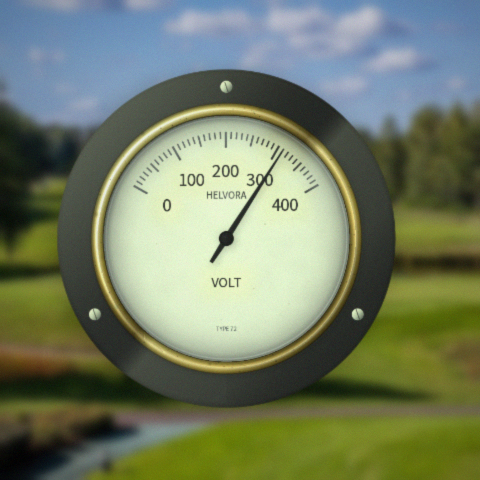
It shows 310 V
